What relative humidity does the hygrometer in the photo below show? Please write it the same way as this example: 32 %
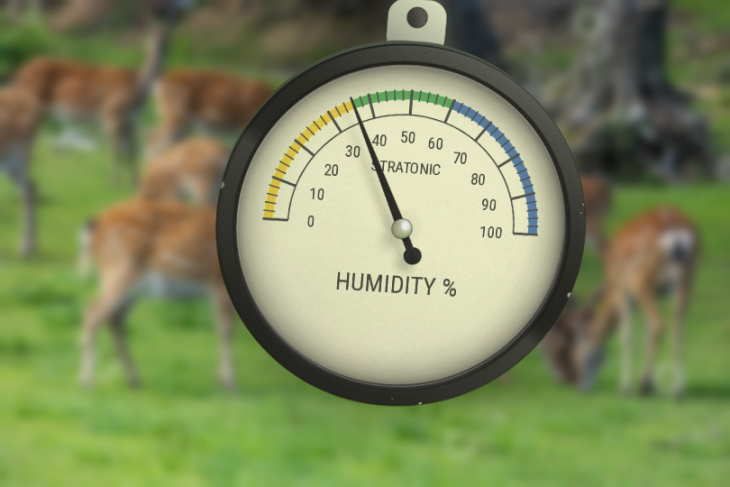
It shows 36 %
